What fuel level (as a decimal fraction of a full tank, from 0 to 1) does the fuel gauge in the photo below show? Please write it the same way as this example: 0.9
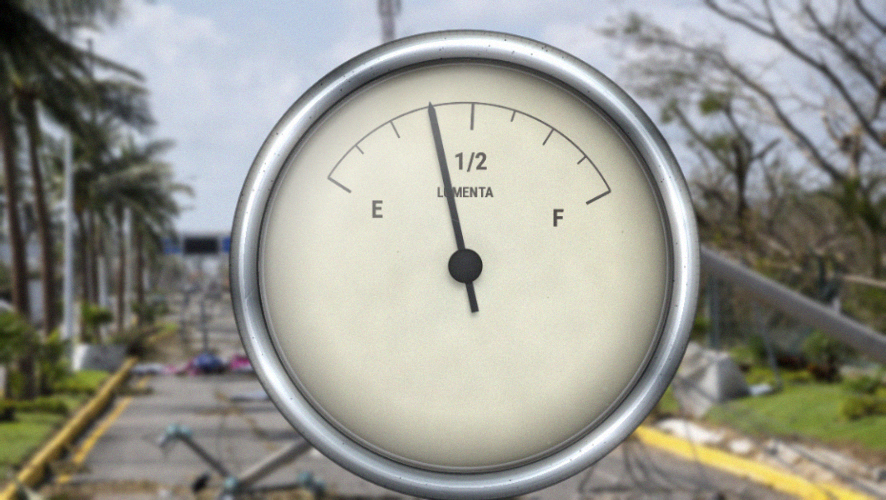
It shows 0.375
